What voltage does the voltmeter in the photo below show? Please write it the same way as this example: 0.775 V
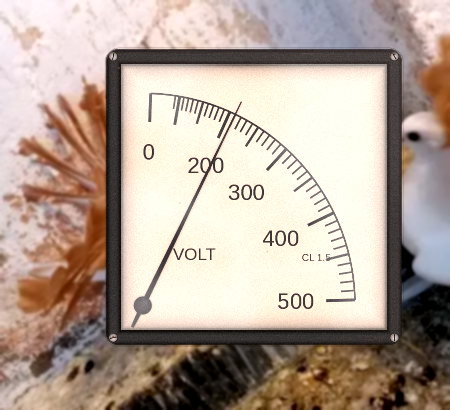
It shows 210 V
